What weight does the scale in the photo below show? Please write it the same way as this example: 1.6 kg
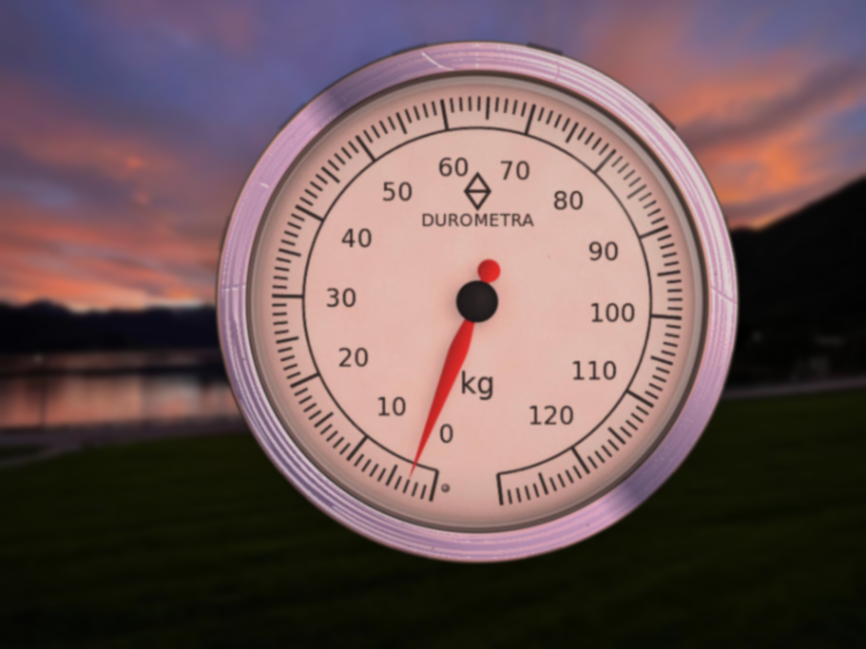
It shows 3 kg
